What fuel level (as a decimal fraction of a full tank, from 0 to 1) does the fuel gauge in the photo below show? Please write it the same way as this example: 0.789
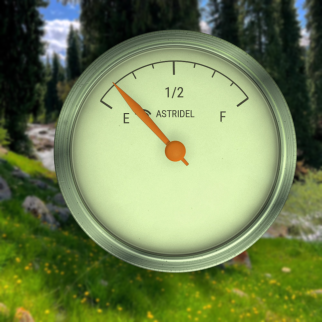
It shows 0.125
